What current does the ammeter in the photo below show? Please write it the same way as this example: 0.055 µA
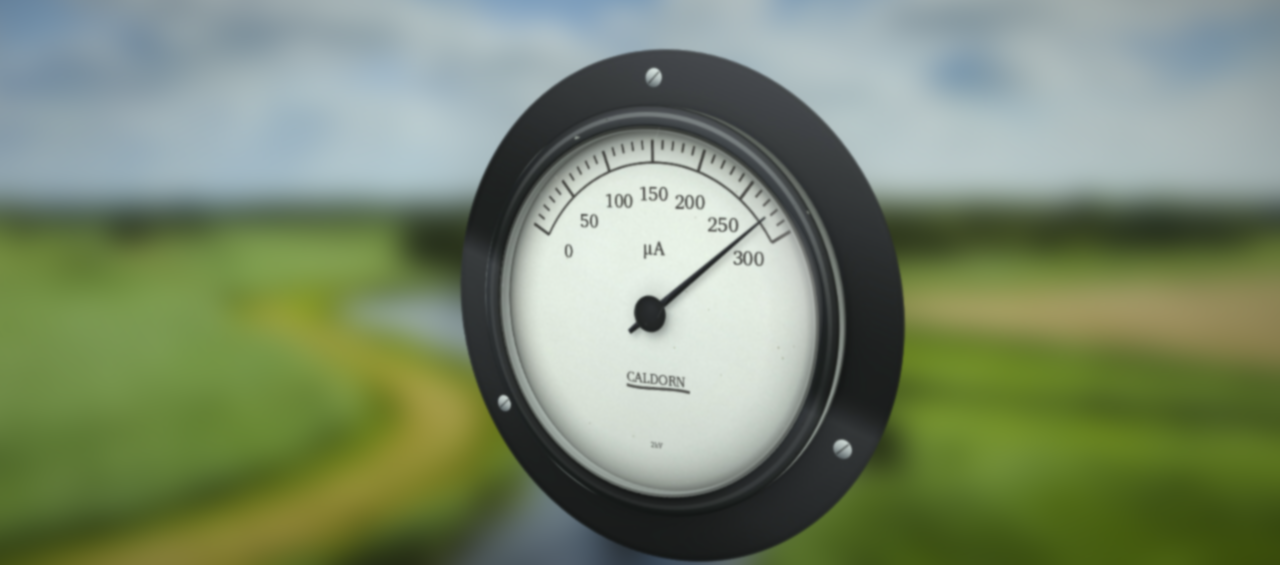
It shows 280 µA
